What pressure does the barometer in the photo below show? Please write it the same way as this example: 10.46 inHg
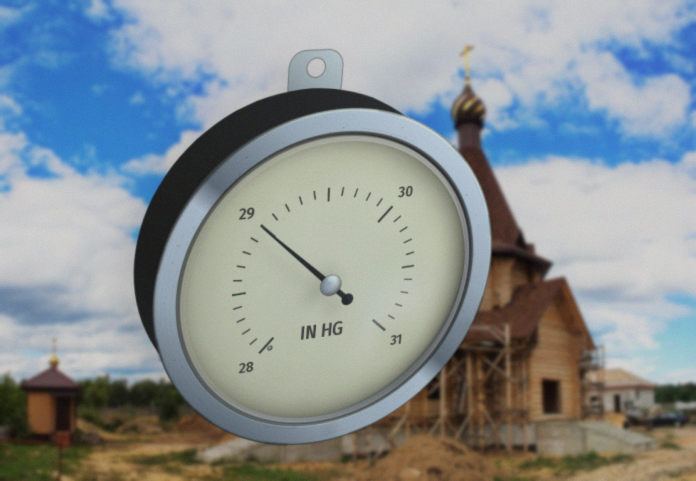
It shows 29 inHg
